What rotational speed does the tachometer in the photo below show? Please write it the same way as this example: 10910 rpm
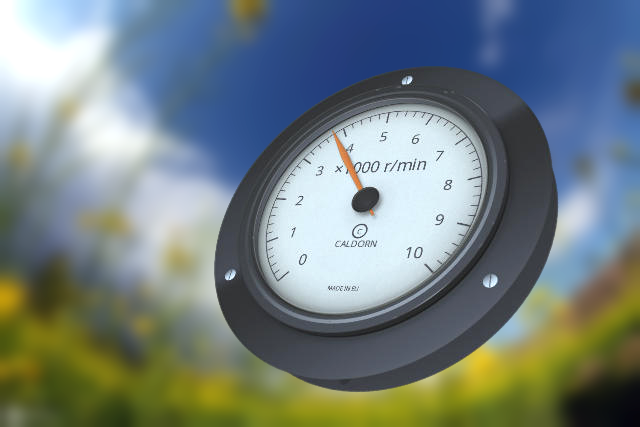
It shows 3800 rpm
